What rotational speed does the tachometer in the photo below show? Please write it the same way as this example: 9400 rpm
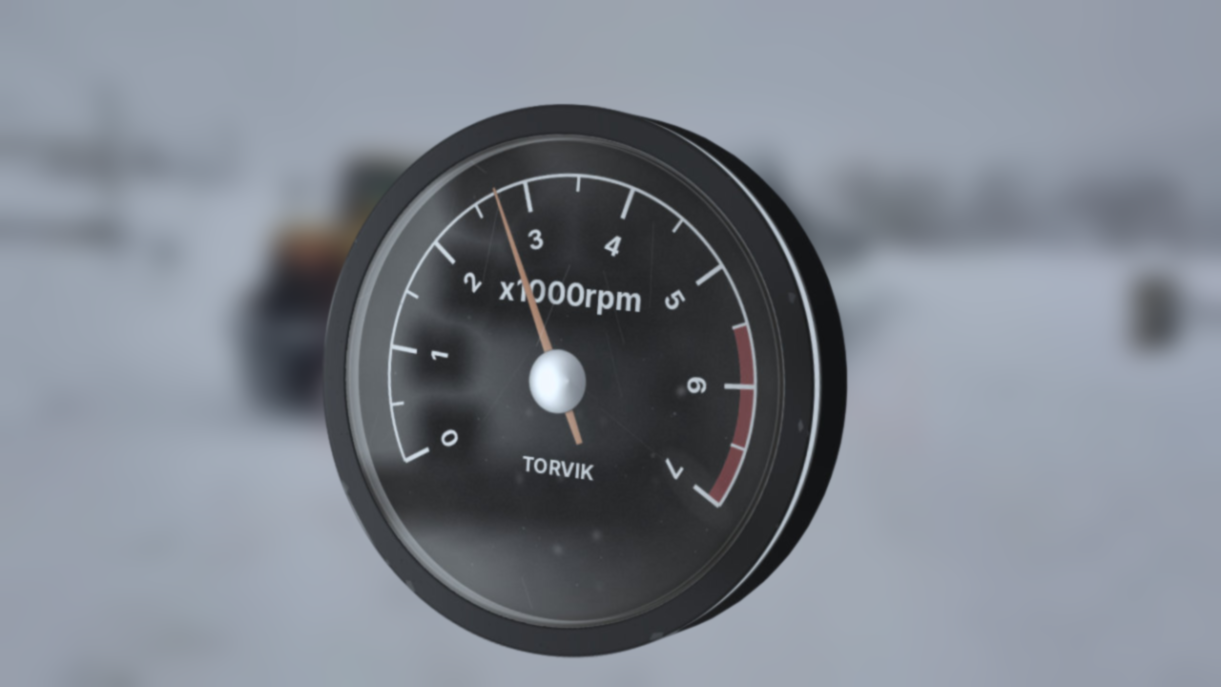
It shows 2750 rpm
